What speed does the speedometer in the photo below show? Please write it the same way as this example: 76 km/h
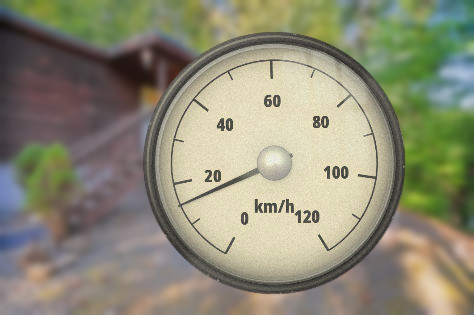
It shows 15 km/h
